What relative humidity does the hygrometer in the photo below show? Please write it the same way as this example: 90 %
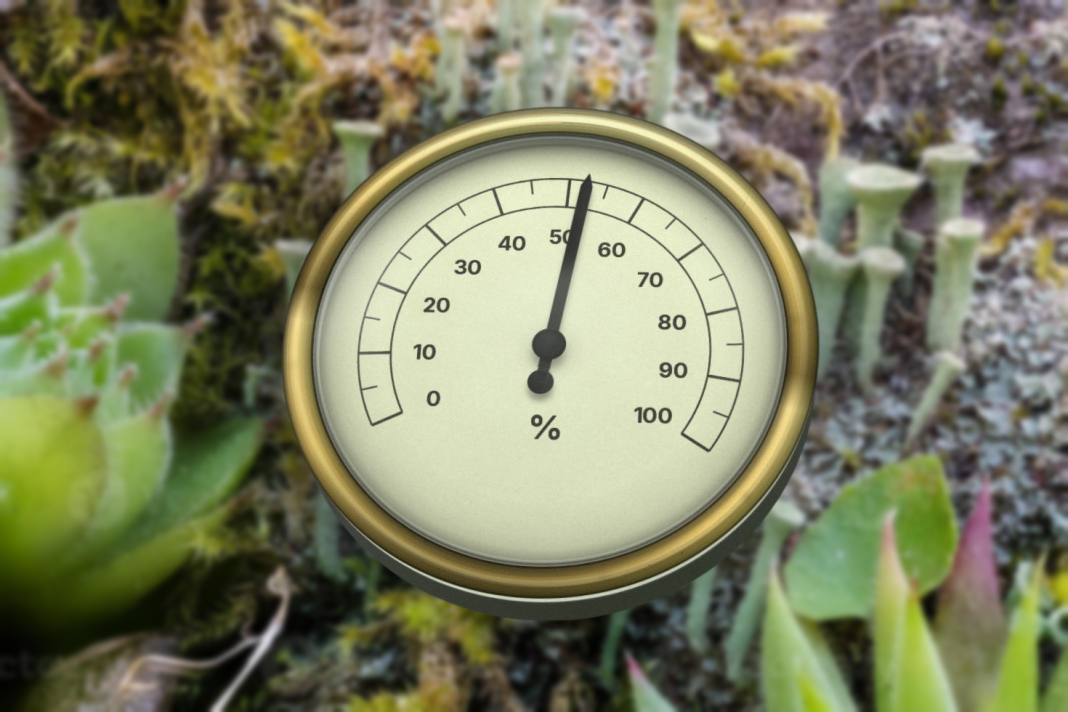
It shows 52.5 %
